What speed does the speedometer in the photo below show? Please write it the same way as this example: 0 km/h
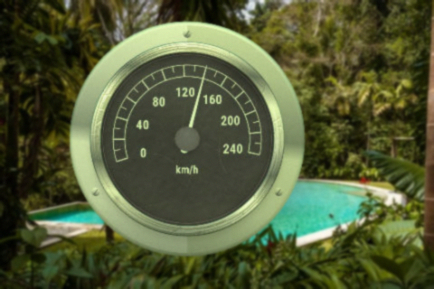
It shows 140 km/h
